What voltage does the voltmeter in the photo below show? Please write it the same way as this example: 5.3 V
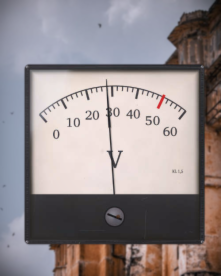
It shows 28 V
